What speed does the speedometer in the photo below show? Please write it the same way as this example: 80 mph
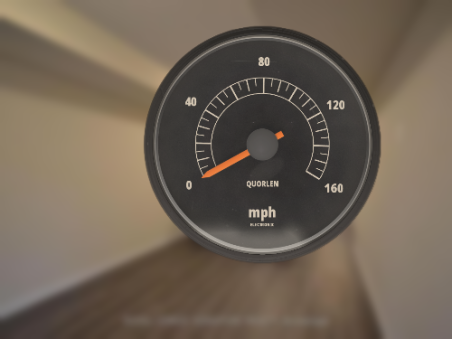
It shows 0 mph
